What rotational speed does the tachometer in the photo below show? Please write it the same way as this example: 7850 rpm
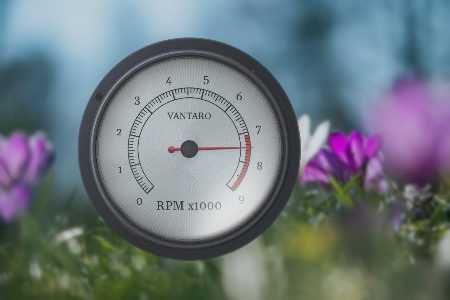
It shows 7500 rpm
